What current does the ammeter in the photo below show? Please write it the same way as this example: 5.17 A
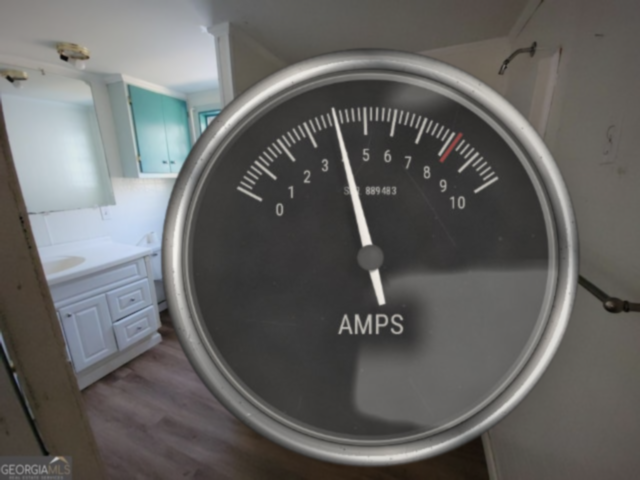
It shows 4 A
